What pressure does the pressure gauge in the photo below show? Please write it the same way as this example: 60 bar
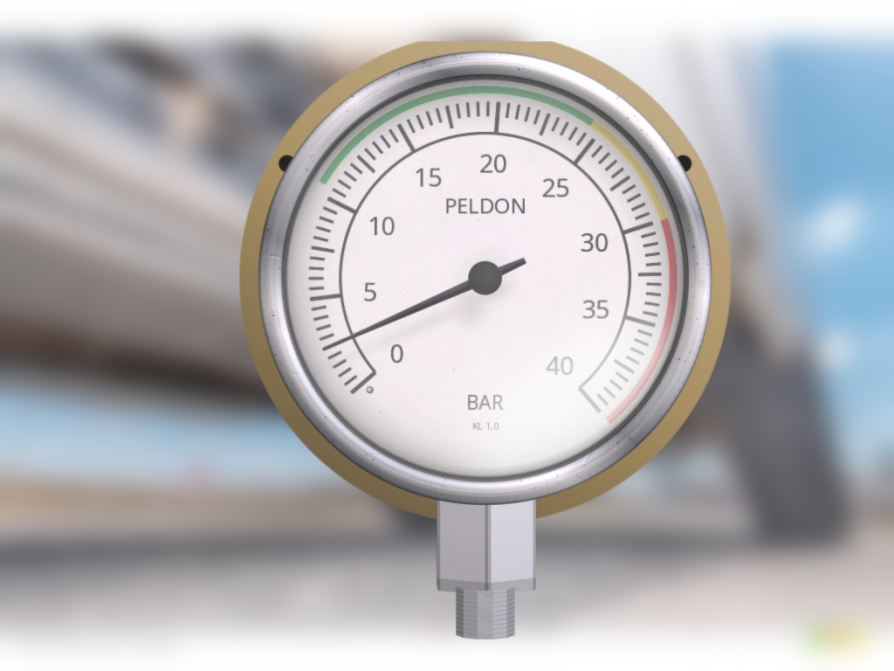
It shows 2.5 bar
